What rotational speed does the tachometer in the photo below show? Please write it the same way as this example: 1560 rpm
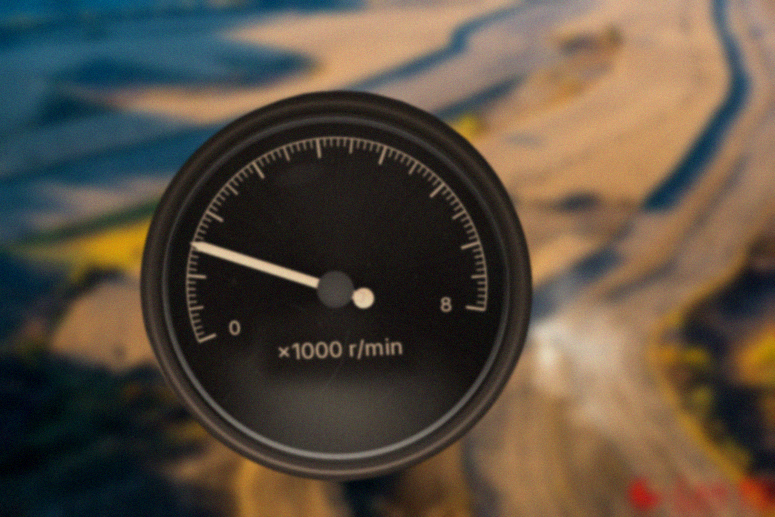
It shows 1500 rpm
